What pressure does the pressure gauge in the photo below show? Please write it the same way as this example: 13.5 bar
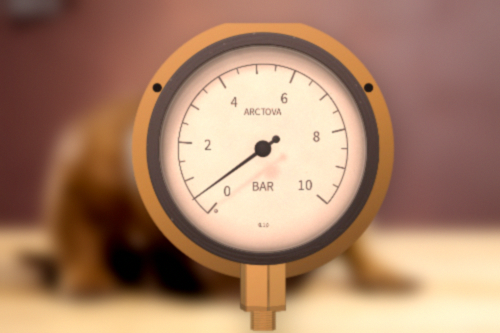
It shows 0.5 bar
